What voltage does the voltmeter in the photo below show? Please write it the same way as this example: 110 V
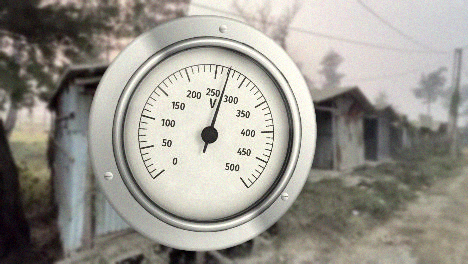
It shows 270 V
